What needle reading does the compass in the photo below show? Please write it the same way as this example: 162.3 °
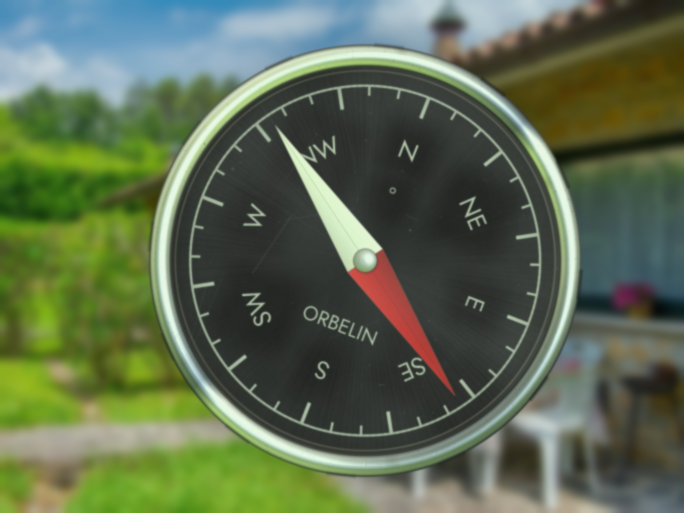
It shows 125 °
